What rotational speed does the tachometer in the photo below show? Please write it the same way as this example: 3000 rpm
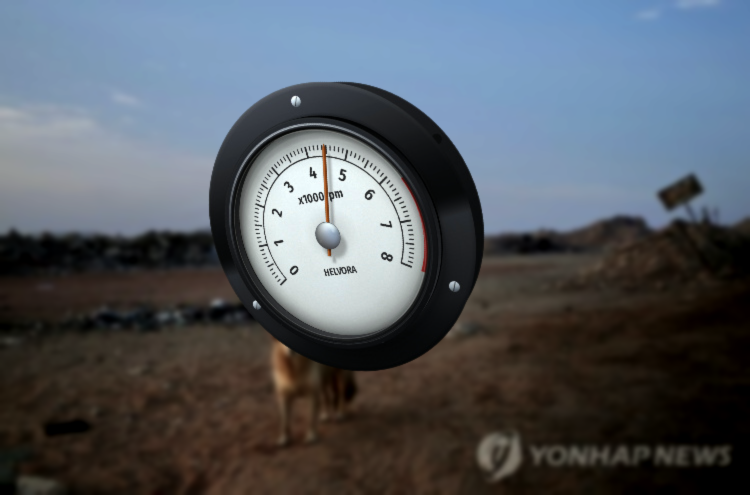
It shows 4500 rpm
